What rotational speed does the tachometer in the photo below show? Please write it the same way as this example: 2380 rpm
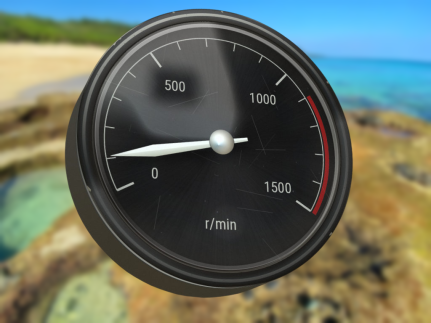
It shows 100 rpm
